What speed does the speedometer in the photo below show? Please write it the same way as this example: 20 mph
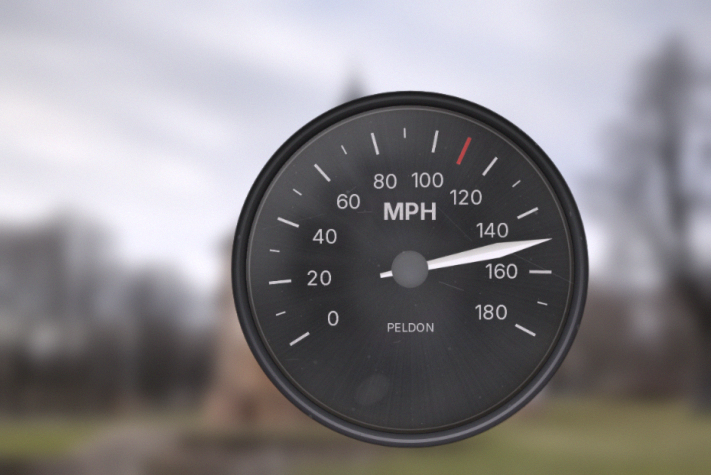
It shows 150 mph
